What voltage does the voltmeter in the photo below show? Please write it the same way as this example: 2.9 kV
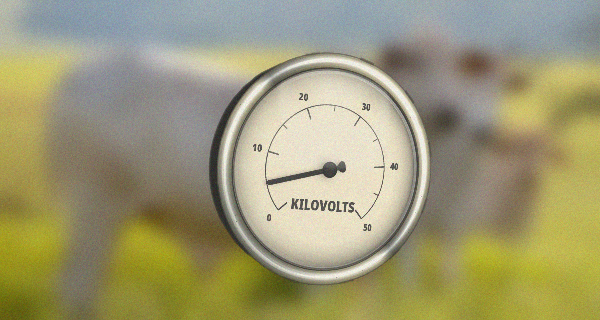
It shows 5 kV
